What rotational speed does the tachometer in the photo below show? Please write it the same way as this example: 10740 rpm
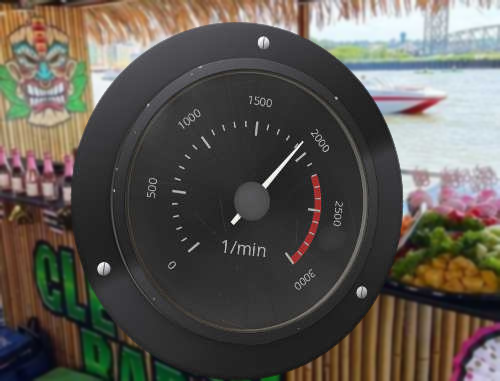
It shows 1900 rpm
